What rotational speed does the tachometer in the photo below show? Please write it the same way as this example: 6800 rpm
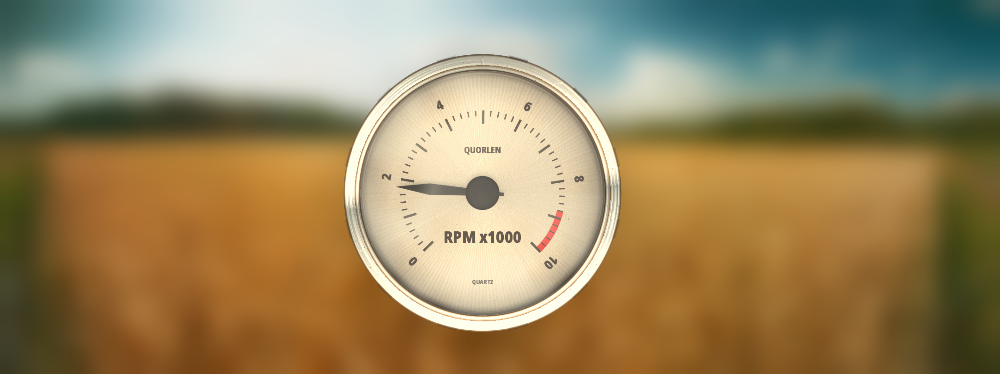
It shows 1800 rpm
